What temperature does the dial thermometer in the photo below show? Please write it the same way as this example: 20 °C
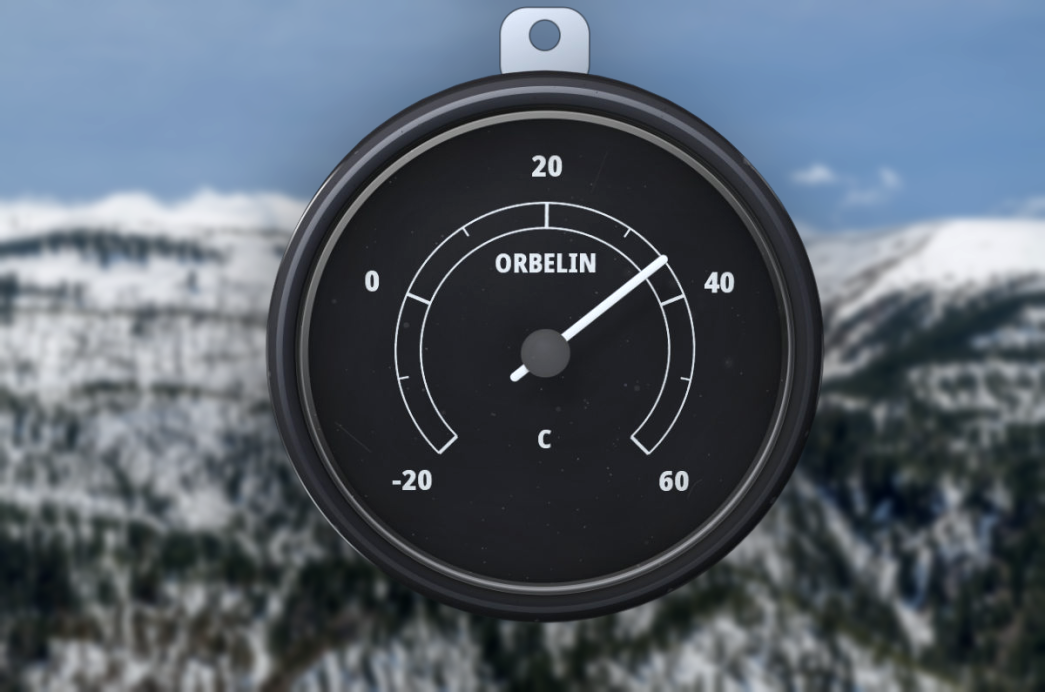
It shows 35 °C
